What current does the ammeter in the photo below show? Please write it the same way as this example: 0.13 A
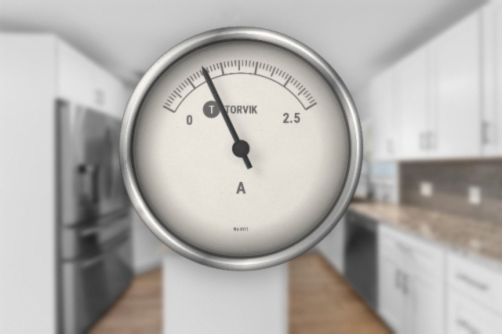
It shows 0.75 A
